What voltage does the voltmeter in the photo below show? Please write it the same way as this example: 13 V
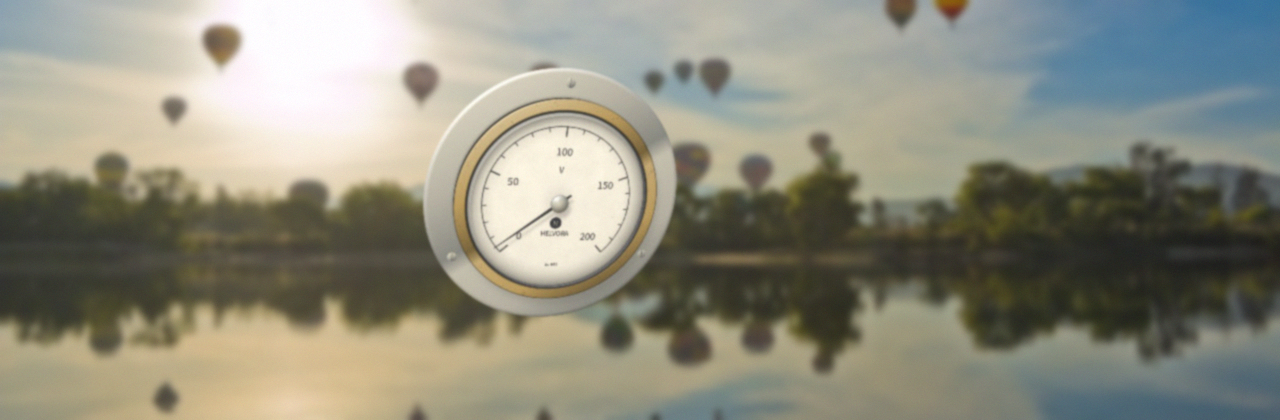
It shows 5 V
